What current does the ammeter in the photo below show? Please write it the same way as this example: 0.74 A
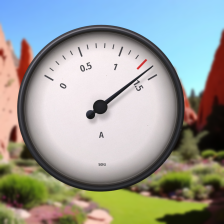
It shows 1.4 A
